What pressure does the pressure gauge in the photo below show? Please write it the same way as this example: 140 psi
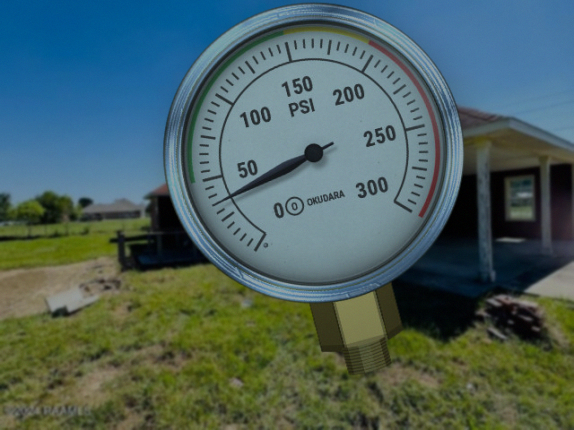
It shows 35 psi
